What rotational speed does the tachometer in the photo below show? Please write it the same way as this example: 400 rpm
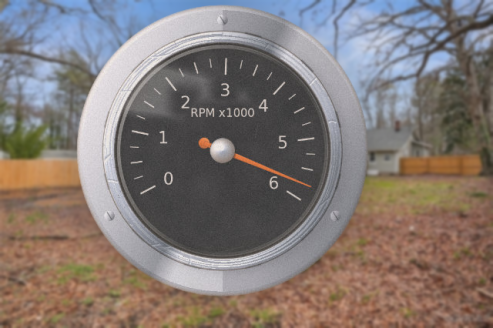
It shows 5750 rpm
